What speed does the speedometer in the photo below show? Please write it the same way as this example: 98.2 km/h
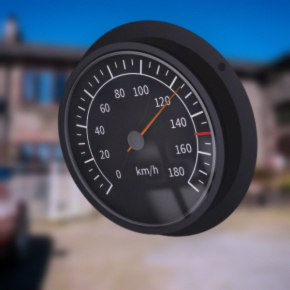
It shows 125 km/h
